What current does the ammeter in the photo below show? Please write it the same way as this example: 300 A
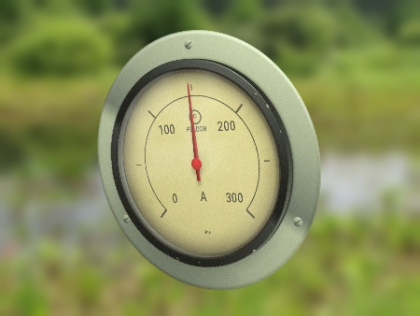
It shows 150 A
